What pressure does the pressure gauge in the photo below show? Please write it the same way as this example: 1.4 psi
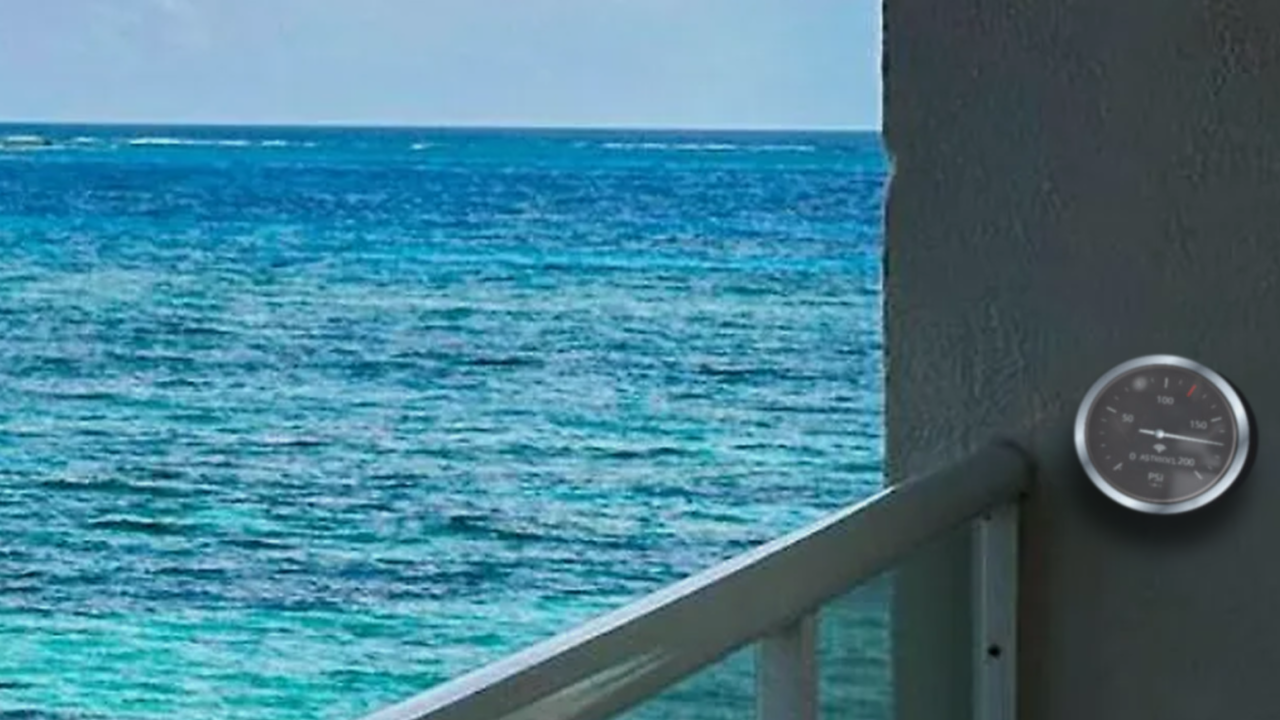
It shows 170 psi
